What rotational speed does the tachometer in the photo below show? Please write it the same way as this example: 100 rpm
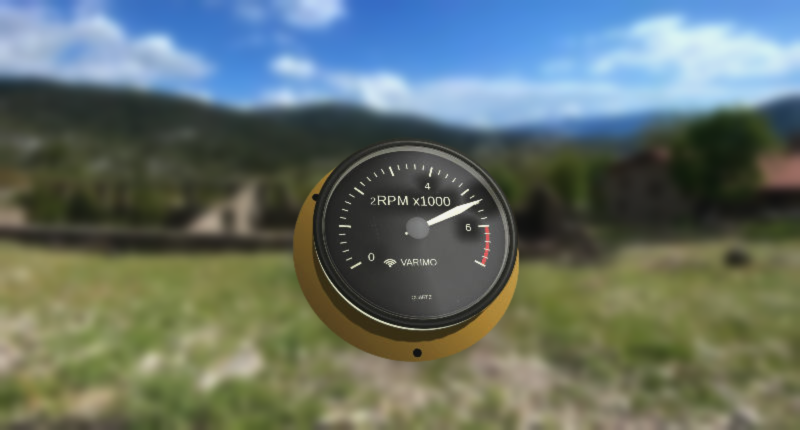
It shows 5400 rpm
